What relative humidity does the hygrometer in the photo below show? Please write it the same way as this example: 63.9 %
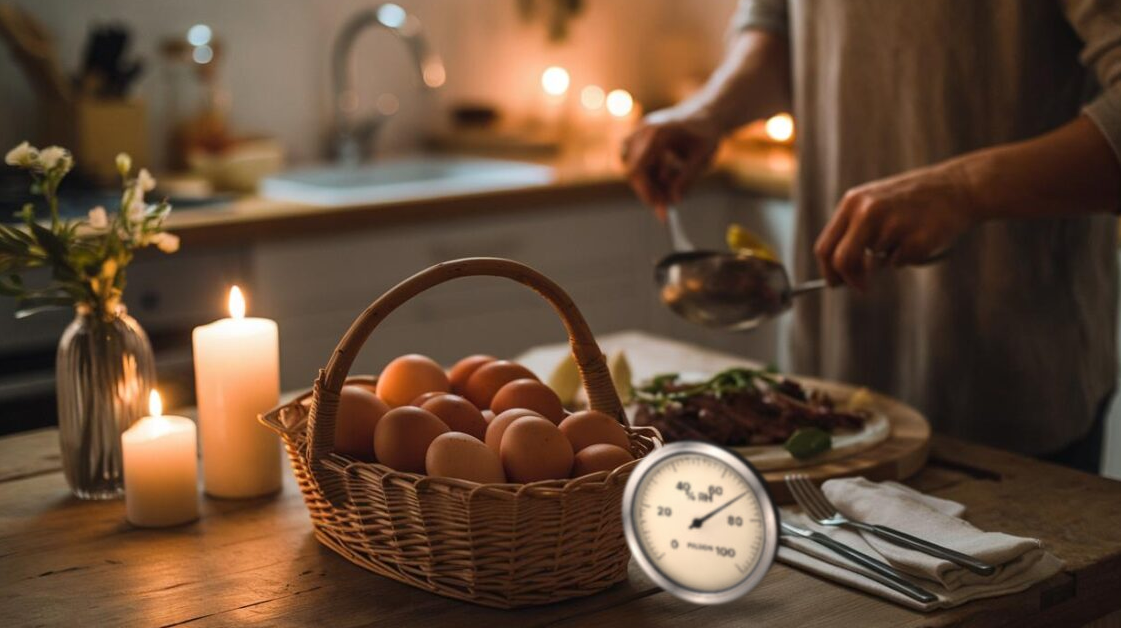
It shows 70 %
